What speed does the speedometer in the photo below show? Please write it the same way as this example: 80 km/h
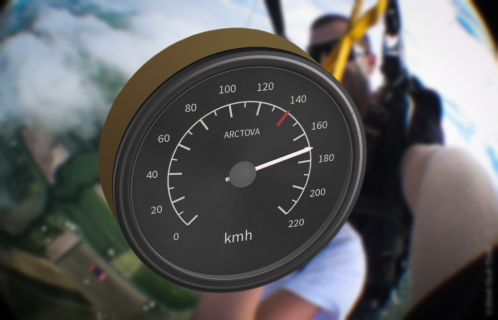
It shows 170 km/h
